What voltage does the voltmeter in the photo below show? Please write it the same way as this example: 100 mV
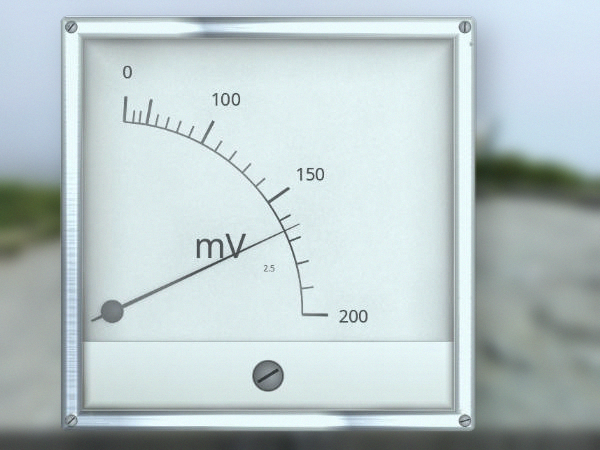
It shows 165 mV
